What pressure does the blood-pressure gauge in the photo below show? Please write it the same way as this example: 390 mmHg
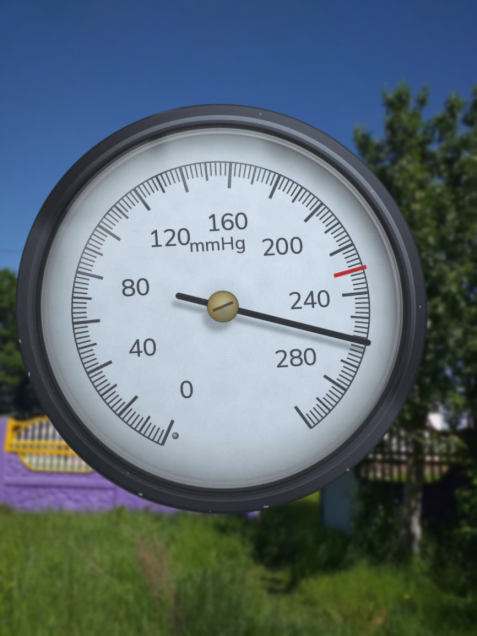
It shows 260 mmHg
